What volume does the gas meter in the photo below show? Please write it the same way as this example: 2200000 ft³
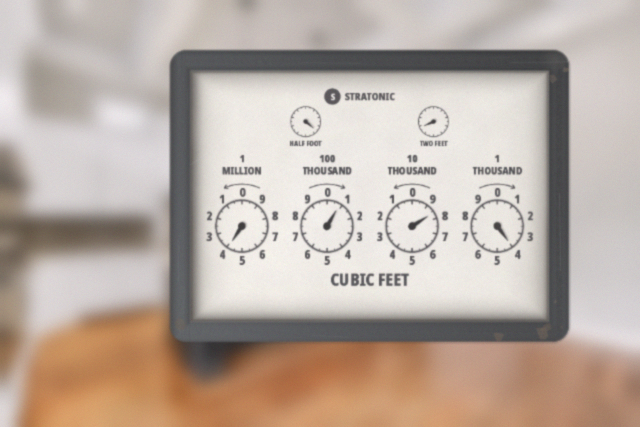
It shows 408400 ft³
